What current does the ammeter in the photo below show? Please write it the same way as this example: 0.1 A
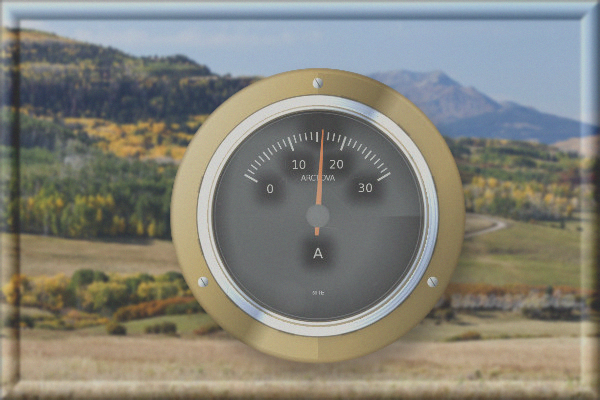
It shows 16 A
